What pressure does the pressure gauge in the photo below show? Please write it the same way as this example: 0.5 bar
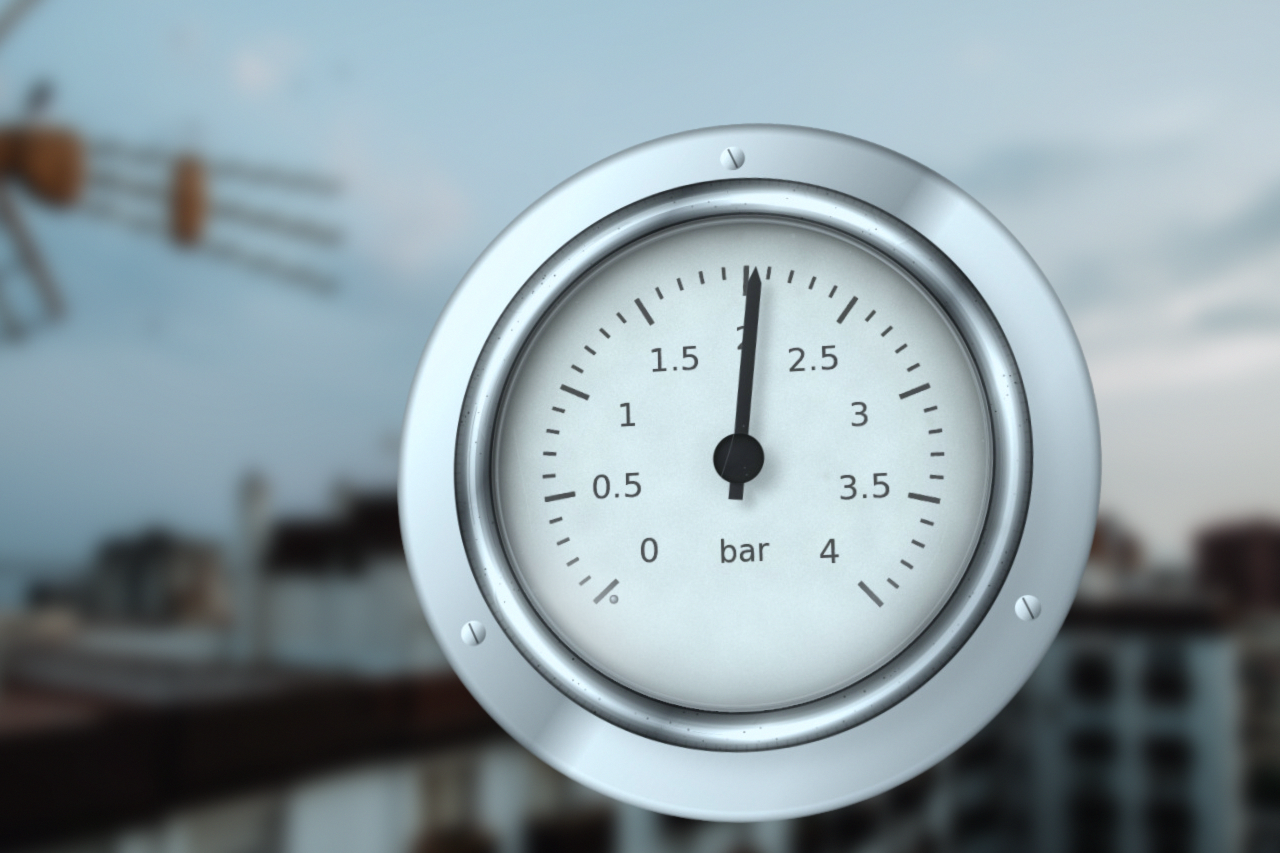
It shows 2.05 bar
